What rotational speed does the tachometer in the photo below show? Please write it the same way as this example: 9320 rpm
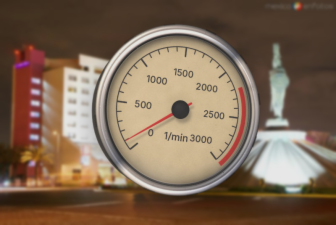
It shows 100 rpm
